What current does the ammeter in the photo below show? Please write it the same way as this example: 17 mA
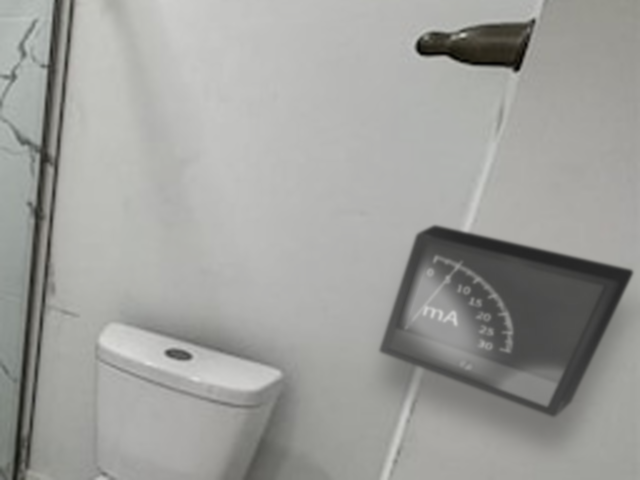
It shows 5 mA
